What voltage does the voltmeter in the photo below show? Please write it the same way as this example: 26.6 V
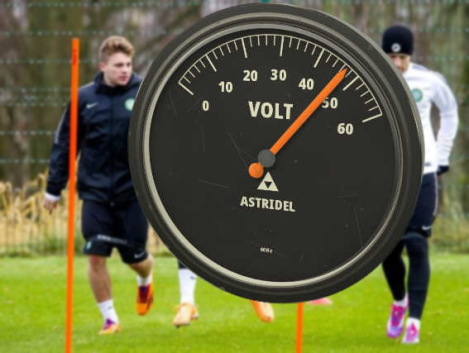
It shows 47 V
